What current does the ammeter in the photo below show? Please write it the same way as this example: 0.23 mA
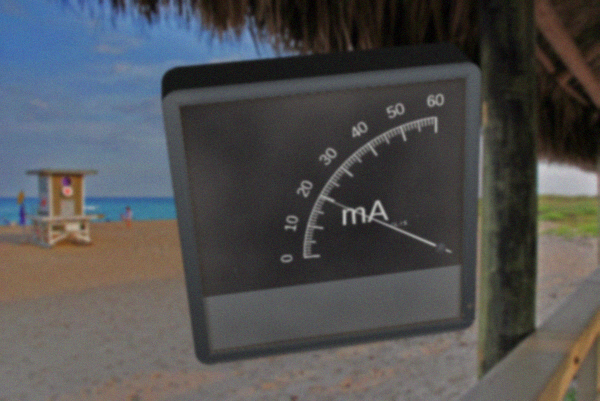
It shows 20 mA
